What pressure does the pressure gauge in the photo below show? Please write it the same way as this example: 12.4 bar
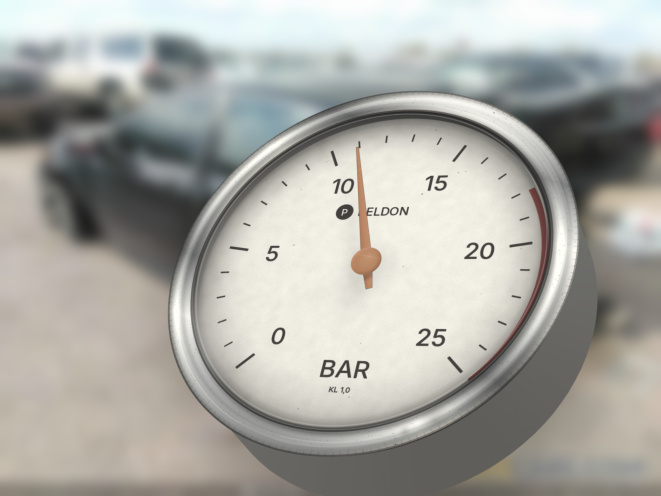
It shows 11 bar
